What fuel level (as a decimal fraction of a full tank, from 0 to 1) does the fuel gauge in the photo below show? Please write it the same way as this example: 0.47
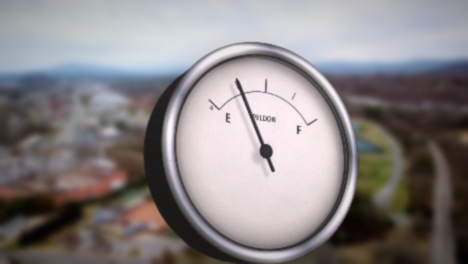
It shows 0.25
